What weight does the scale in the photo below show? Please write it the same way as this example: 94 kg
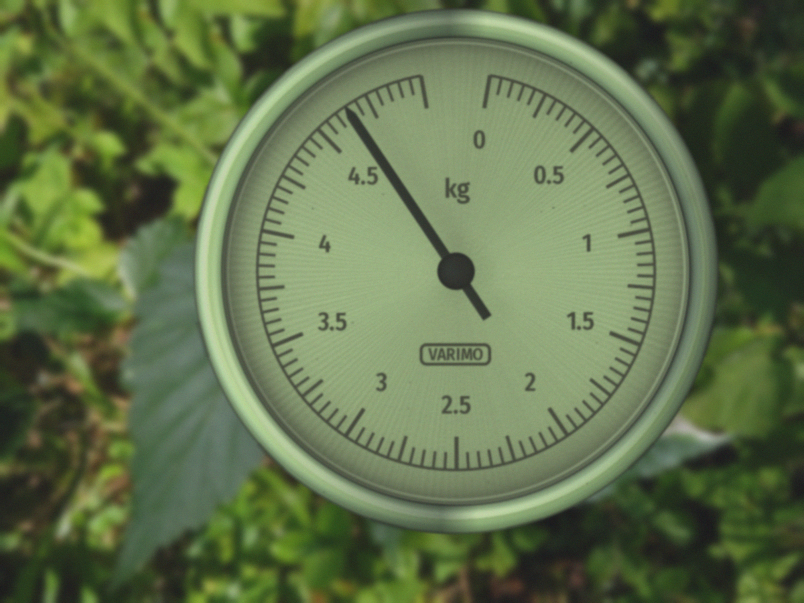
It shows 4.65 kg
